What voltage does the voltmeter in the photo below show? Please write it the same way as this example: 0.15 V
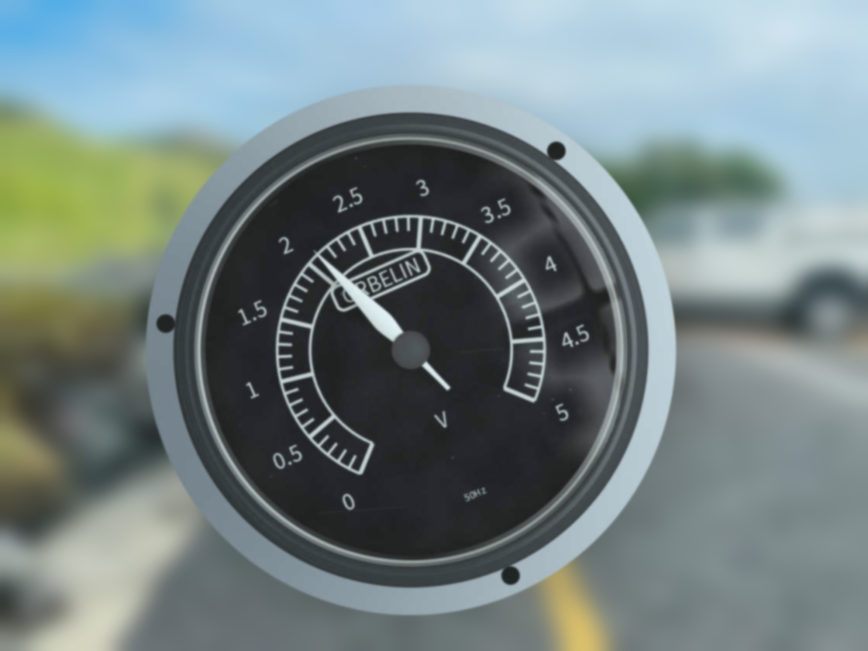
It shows 2.1 V
